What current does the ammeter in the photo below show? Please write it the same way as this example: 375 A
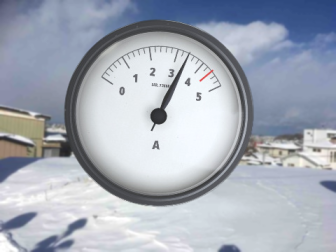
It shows 3.4 A
